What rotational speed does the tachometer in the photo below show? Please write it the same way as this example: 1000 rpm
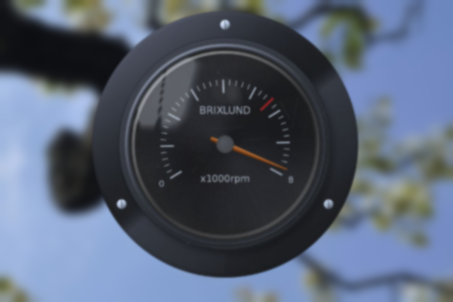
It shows 7800 rpm
